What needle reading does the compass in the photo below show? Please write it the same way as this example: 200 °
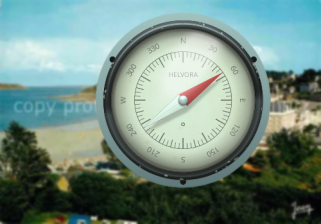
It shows 55 °
